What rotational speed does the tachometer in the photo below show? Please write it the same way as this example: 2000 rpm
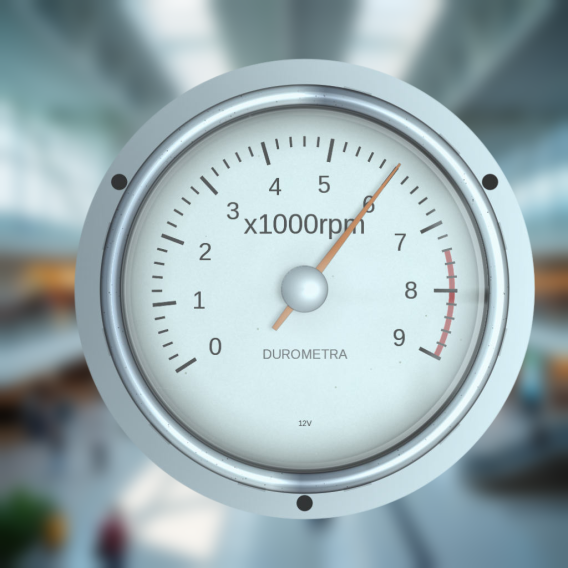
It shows 6000 rpm
